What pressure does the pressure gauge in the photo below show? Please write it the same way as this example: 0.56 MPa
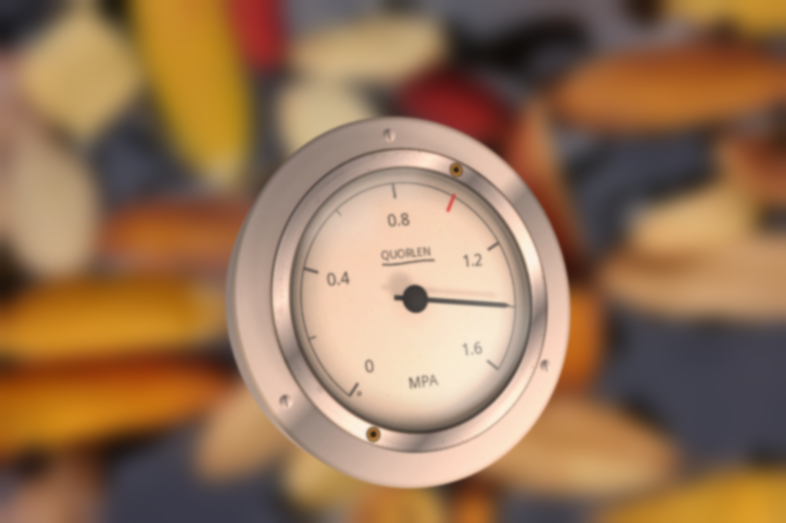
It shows 1.4 MPa
